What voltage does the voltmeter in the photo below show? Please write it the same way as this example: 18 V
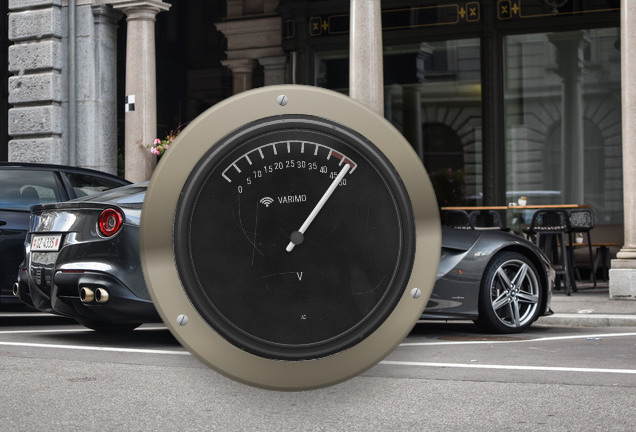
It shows 47.5 V
